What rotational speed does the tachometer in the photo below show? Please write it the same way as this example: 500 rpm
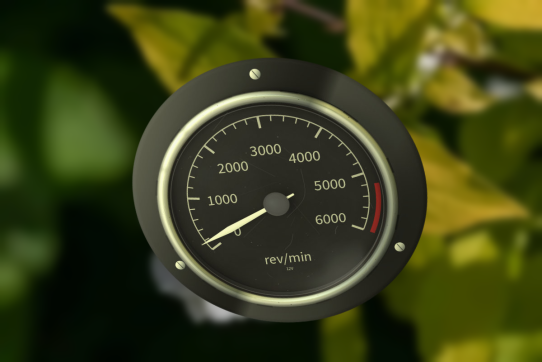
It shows 200 rpm
